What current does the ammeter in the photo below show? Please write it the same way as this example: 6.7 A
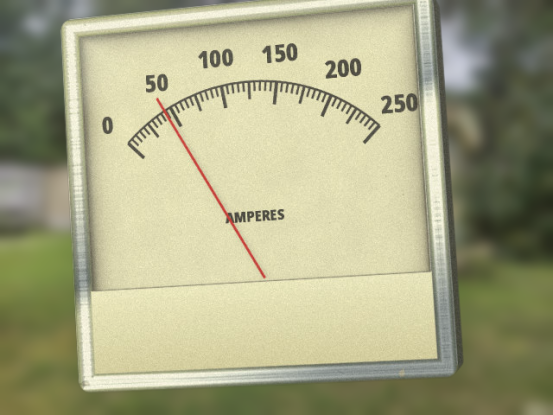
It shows 45 A
